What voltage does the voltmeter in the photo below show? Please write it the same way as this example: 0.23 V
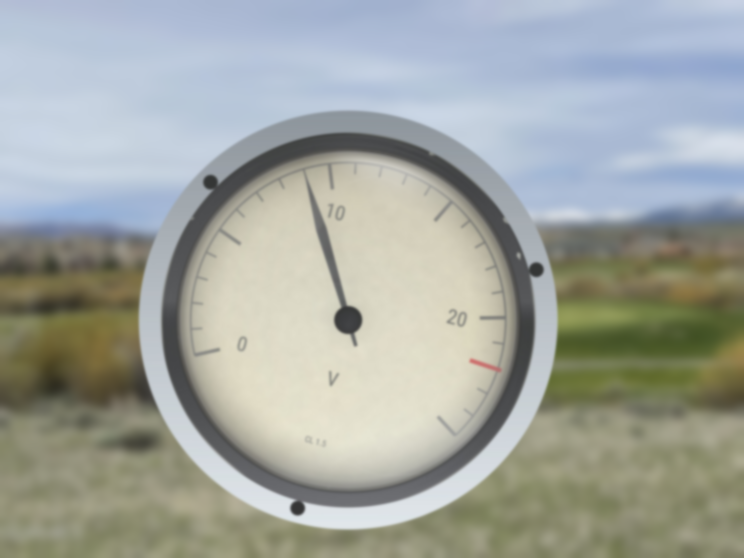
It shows 9 V
